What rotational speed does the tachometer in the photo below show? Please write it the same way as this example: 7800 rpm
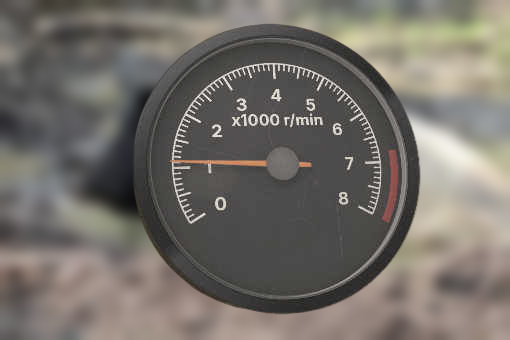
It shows 1100 rpm
